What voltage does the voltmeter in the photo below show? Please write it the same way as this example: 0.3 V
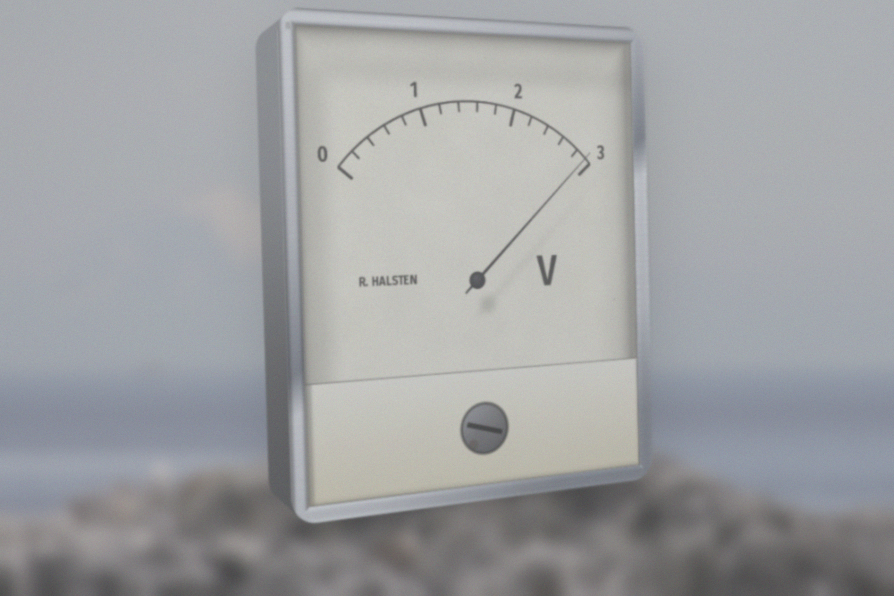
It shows 2.9 V
